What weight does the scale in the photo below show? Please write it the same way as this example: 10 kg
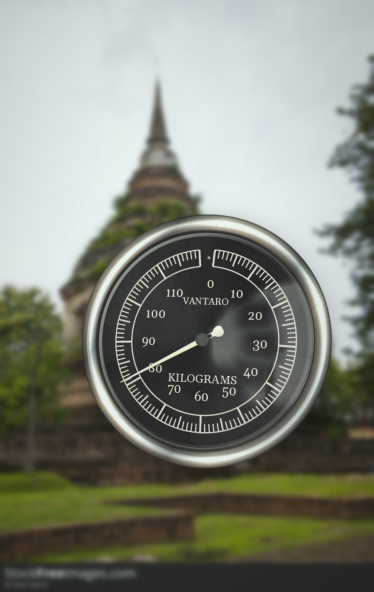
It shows 81 kg
